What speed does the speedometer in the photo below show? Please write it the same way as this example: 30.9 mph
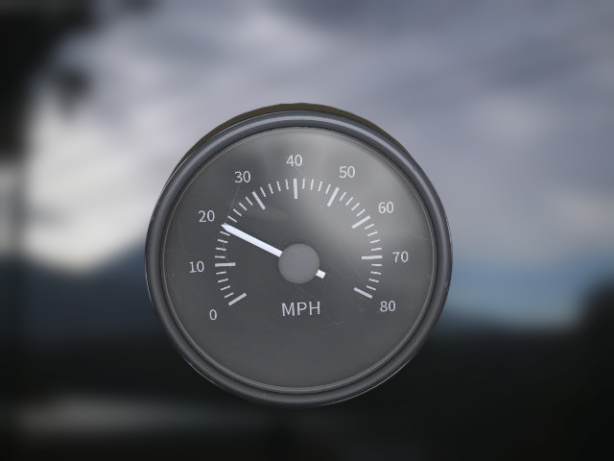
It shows 20 mph
